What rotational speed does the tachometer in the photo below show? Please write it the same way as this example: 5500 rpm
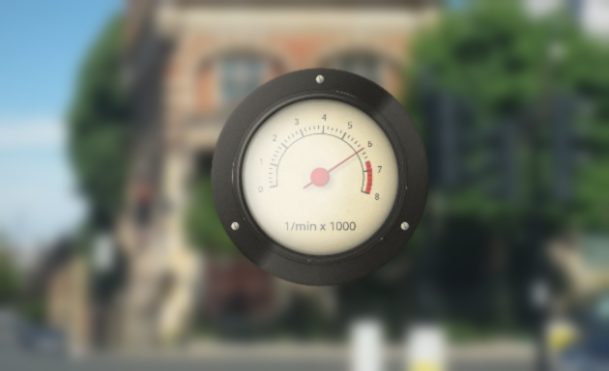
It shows 6000 rpm
